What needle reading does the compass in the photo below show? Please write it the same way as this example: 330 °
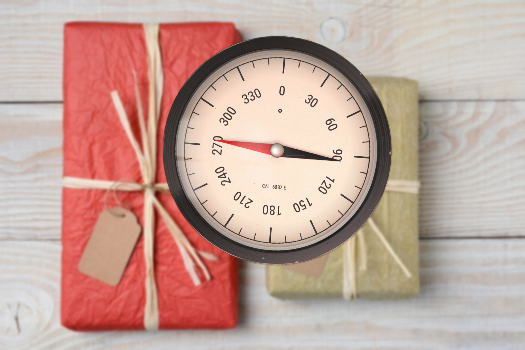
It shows 275 °
